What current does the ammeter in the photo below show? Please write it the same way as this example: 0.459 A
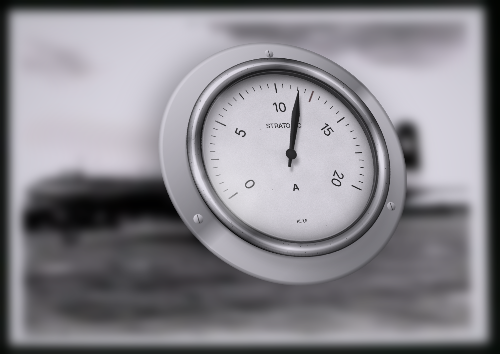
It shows 11.5 A
